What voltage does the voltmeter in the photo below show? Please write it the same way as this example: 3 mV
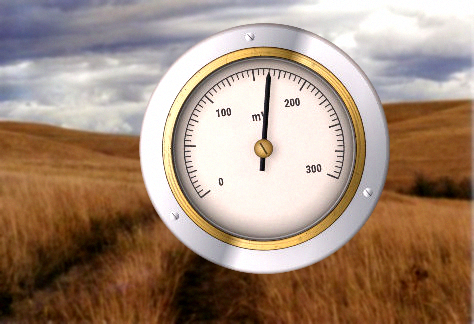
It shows 165 mV
